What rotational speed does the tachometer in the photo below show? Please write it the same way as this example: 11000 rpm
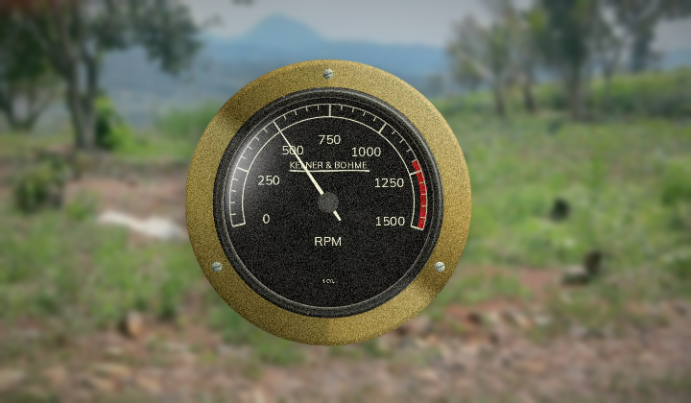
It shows 500 rpm
